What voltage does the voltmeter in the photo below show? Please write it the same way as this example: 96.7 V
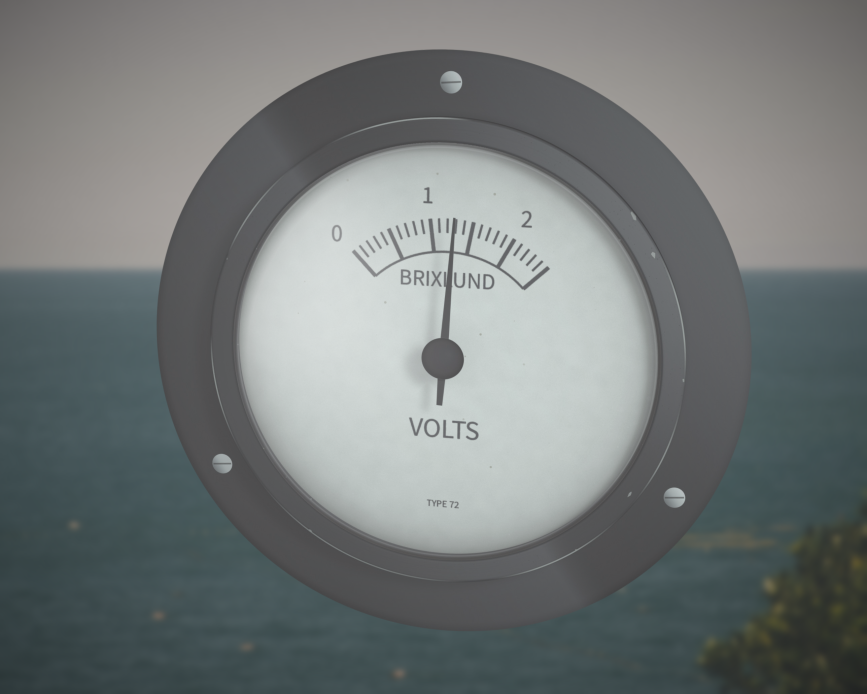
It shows 1.3 V
